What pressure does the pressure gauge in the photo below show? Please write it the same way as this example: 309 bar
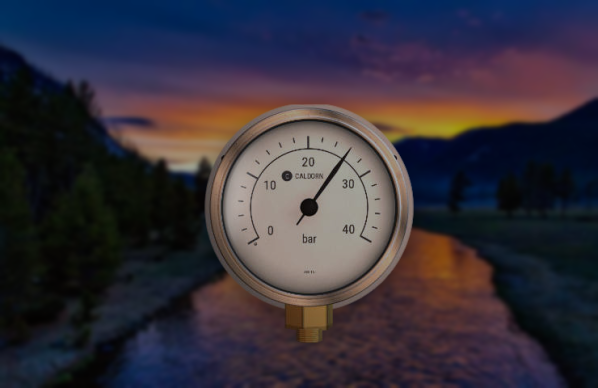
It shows 26 bar
